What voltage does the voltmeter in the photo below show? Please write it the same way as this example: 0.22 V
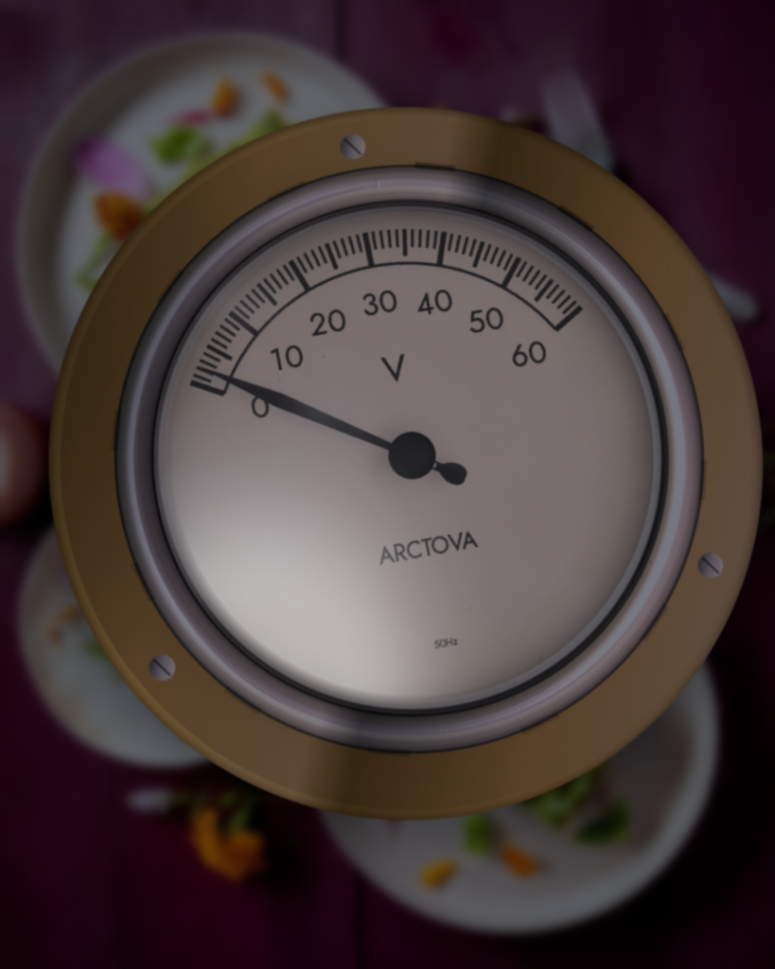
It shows 2 V
